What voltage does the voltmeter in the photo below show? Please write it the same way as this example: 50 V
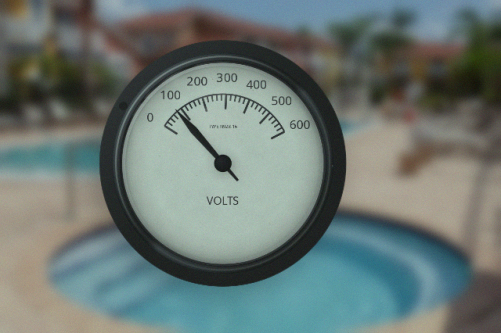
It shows 80 V
